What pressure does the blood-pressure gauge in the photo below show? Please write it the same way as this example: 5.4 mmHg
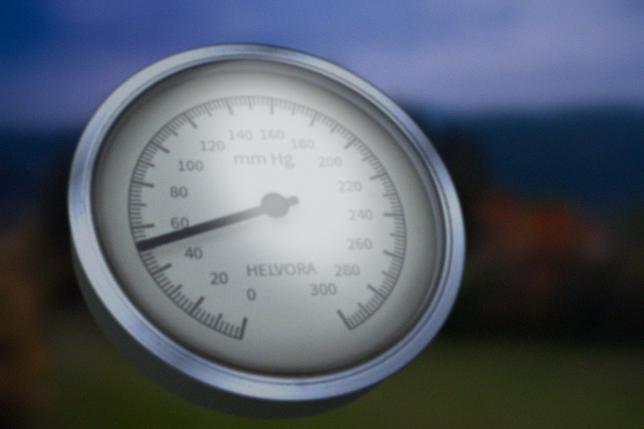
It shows 50 mmHg
